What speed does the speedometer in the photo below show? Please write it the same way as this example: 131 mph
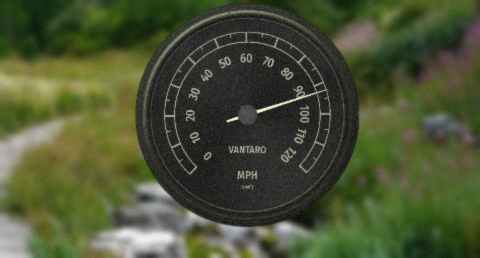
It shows 92.5 mph
